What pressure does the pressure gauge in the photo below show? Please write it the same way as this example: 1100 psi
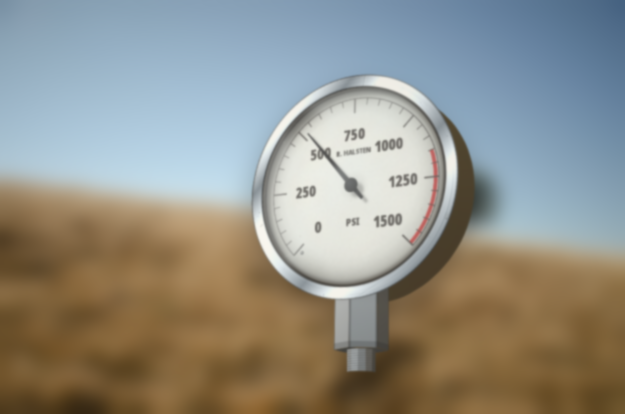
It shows 525 psi
